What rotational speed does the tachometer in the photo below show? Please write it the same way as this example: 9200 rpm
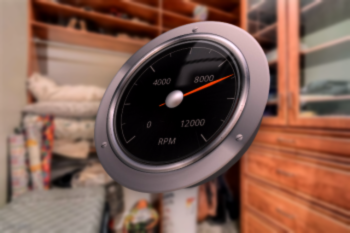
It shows 9000 rpm
